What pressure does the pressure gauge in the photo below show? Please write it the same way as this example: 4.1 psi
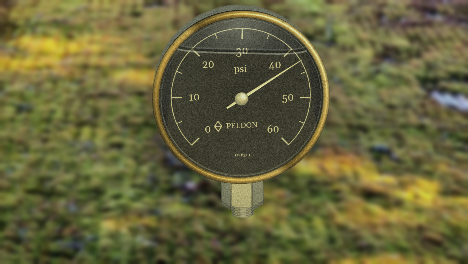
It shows 42.5 psi
